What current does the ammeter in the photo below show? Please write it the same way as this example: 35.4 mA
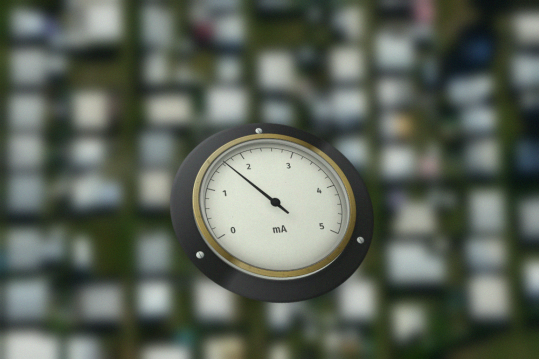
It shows 1.6 mA
